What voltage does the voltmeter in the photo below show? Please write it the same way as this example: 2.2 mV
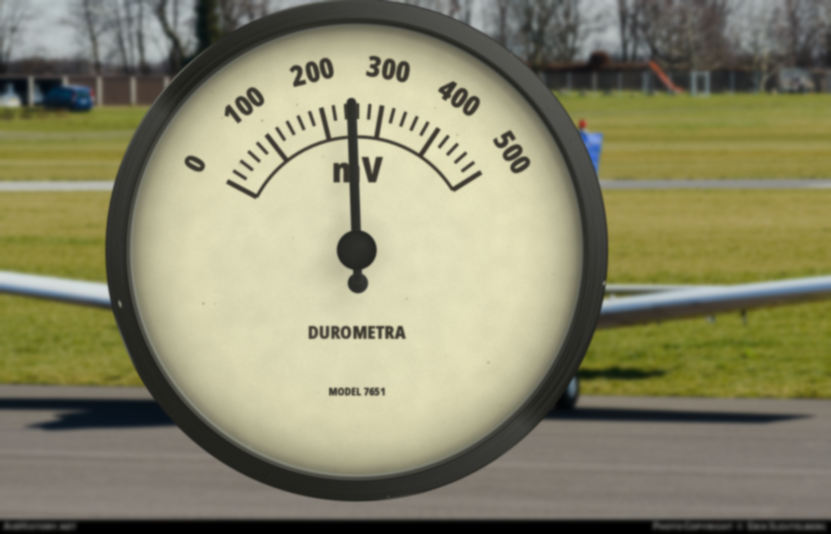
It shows 250 mV
